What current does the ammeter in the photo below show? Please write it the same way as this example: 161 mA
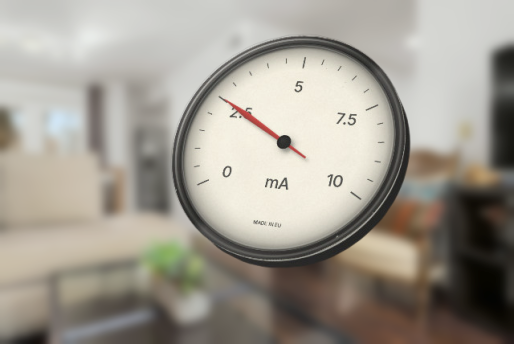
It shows 2.5 mA
